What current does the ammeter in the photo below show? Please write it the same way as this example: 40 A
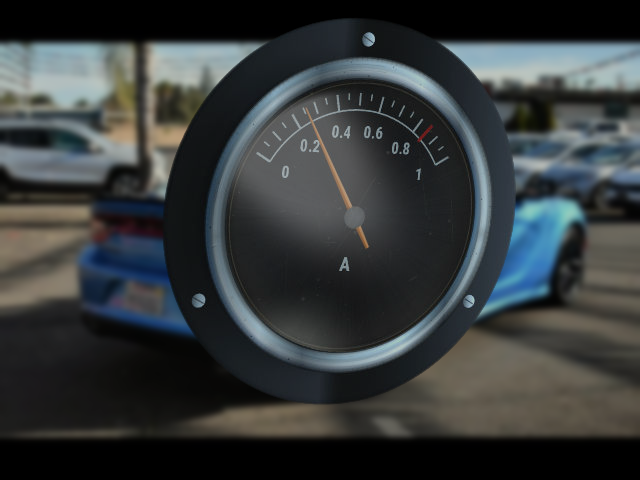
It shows 0.25 A
